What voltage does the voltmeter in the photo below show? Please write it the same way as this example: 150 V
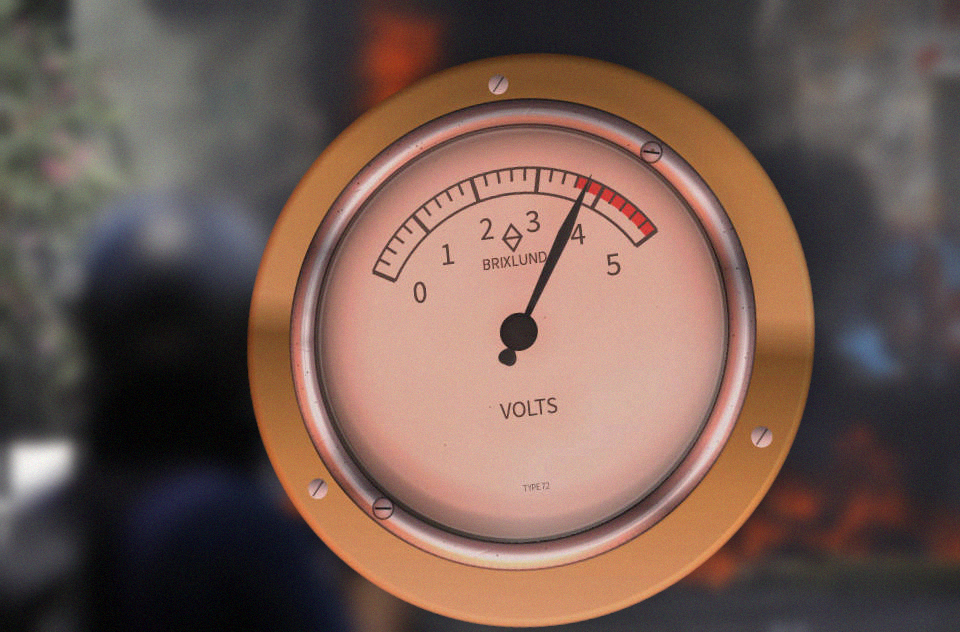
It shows 3.8 V
